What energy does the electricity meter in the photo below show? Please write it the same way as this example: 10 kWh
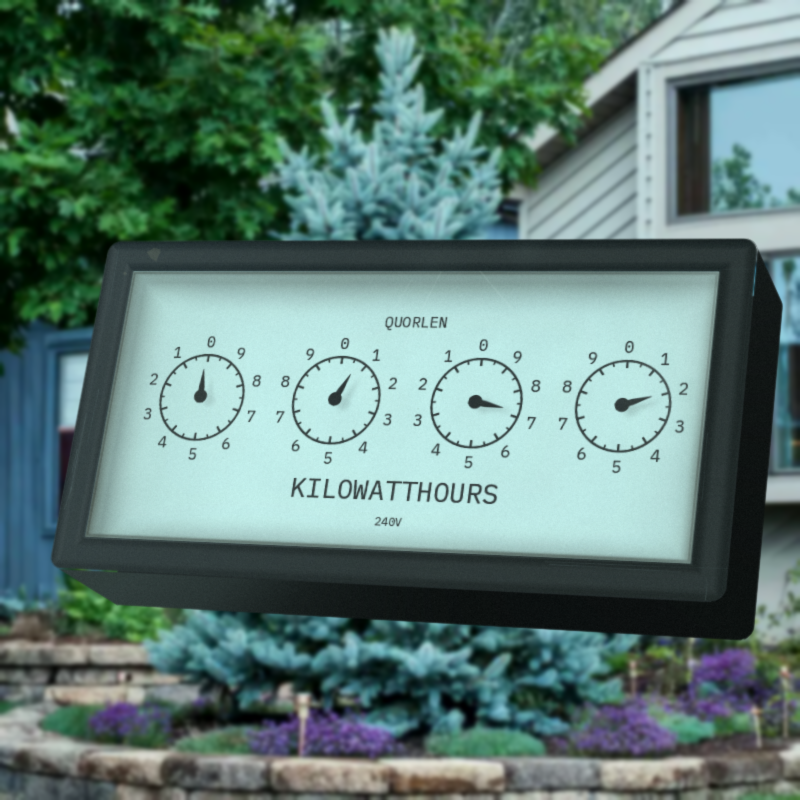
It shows 72 kWh
